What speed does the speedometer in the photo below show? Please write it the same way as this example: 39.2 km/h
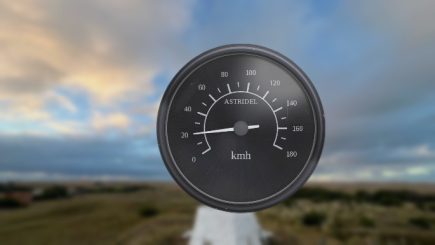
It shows 20 km/h
